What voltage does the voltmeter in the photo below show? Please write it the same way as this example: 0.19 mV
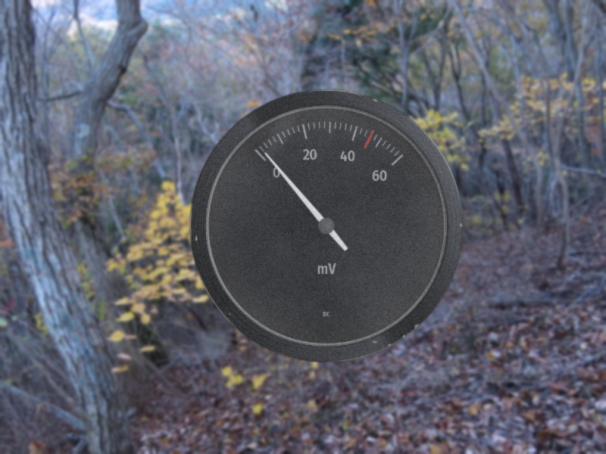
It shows 2 mV
